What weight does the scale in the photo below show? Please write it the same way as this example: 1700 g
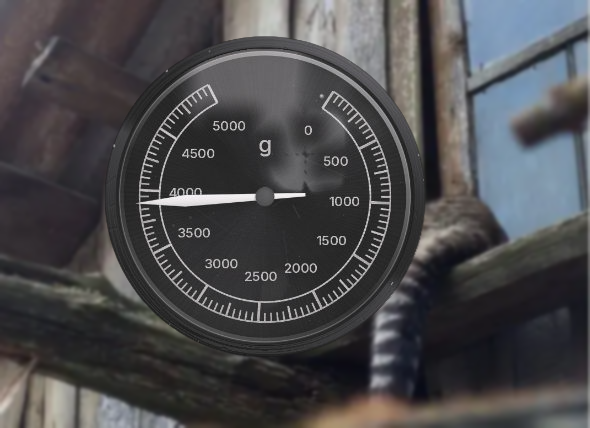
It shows 3900 g
